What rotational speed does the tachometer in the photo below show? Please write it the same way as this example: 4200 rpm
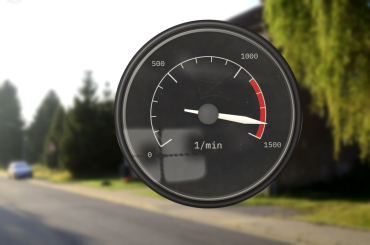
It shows 1400 rpm
